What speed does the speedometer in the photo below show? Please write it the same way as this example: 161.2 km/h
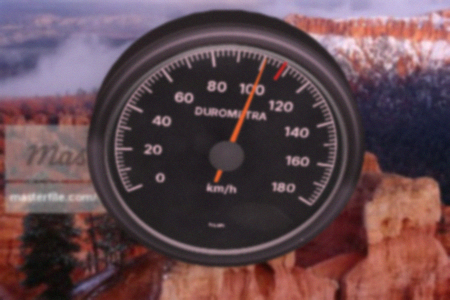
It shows 100 km/h
